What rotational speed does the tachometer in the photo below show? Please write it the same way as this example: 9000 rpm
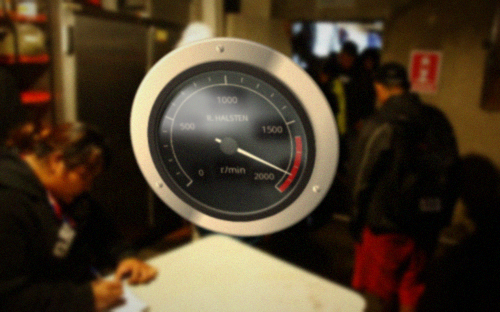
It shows 1850 rpm
